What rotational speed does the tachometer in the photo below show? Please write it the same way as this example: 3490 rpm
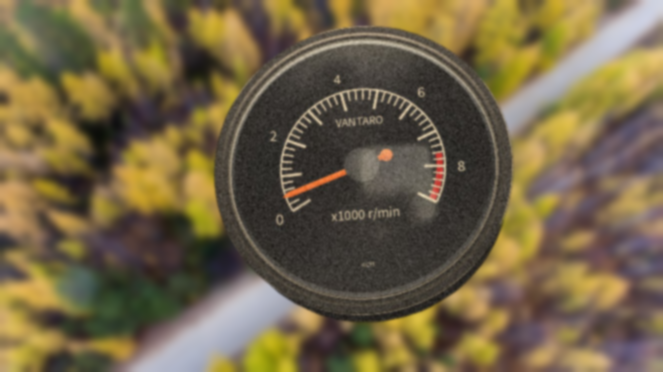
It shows 400 rpm
